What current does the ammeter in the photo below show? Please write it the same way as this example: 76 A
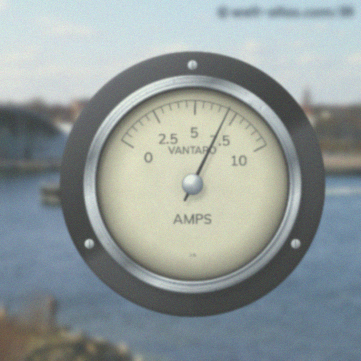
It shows 7 A
